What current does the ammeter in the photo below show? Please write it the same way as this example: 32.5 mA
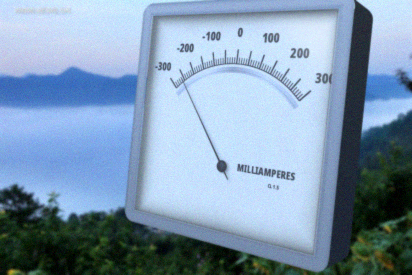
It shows -250 mA
